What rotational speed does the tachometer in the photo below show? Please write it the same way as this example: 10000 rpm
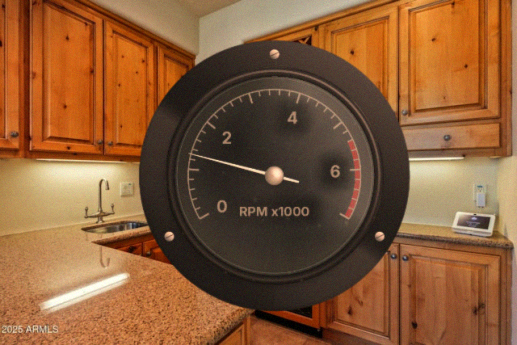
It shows 1300 rpm
